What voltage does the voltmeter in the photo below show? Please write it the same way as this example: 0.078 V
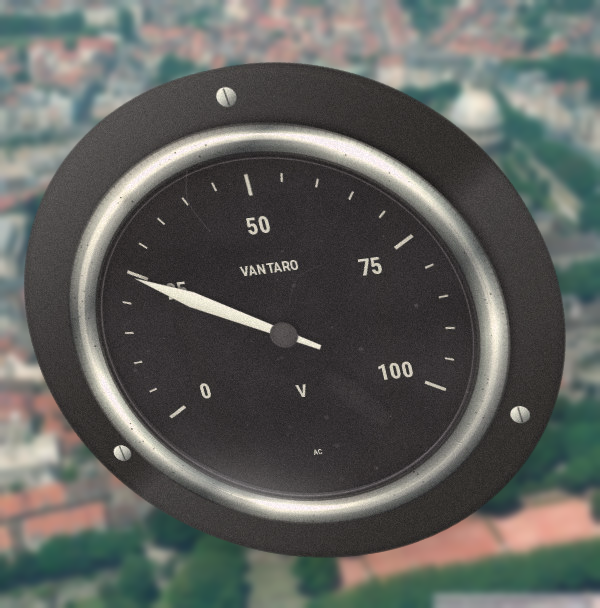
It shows 25 V
